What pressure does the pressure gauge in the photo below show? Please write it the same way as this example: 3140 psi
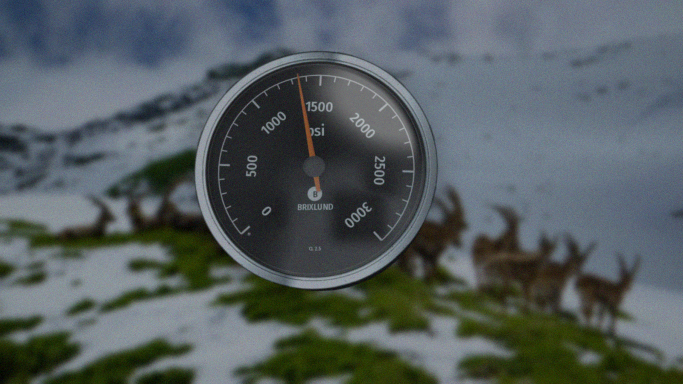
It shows 1350 psi
